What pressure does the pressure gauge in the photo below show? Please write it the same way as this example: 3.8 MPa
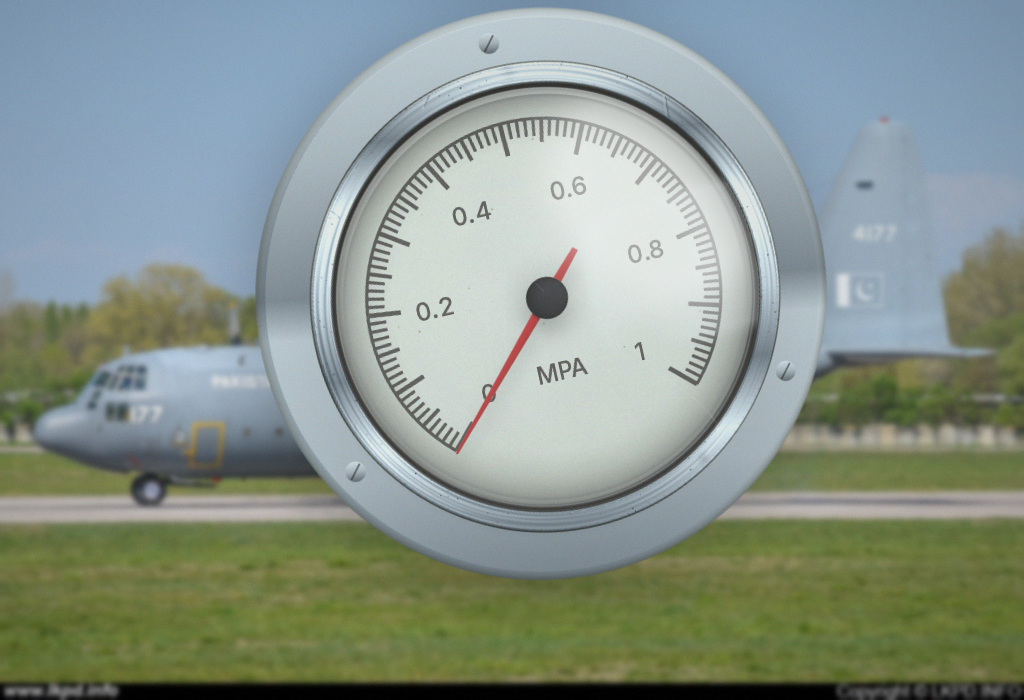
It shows 0 MPa
